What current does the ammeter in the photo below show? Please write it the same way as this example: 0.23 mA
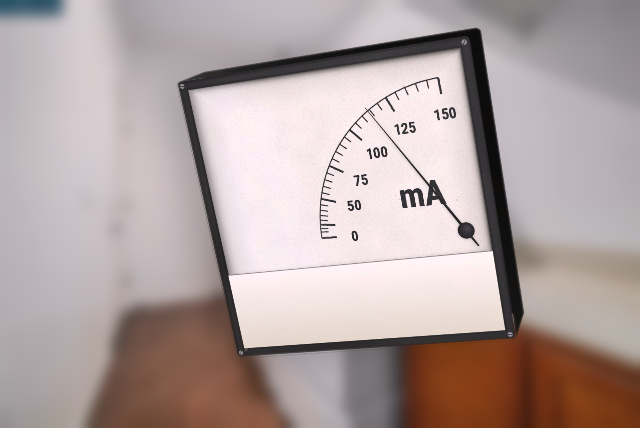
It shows 115 mA
